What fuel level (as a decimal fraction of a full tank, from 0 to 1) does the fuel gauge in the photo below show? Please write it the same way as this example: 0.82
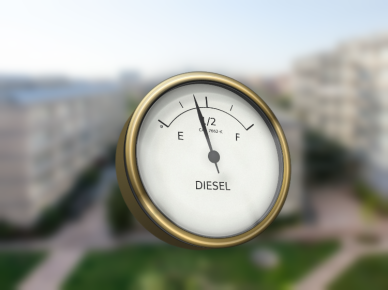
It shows 0.375
